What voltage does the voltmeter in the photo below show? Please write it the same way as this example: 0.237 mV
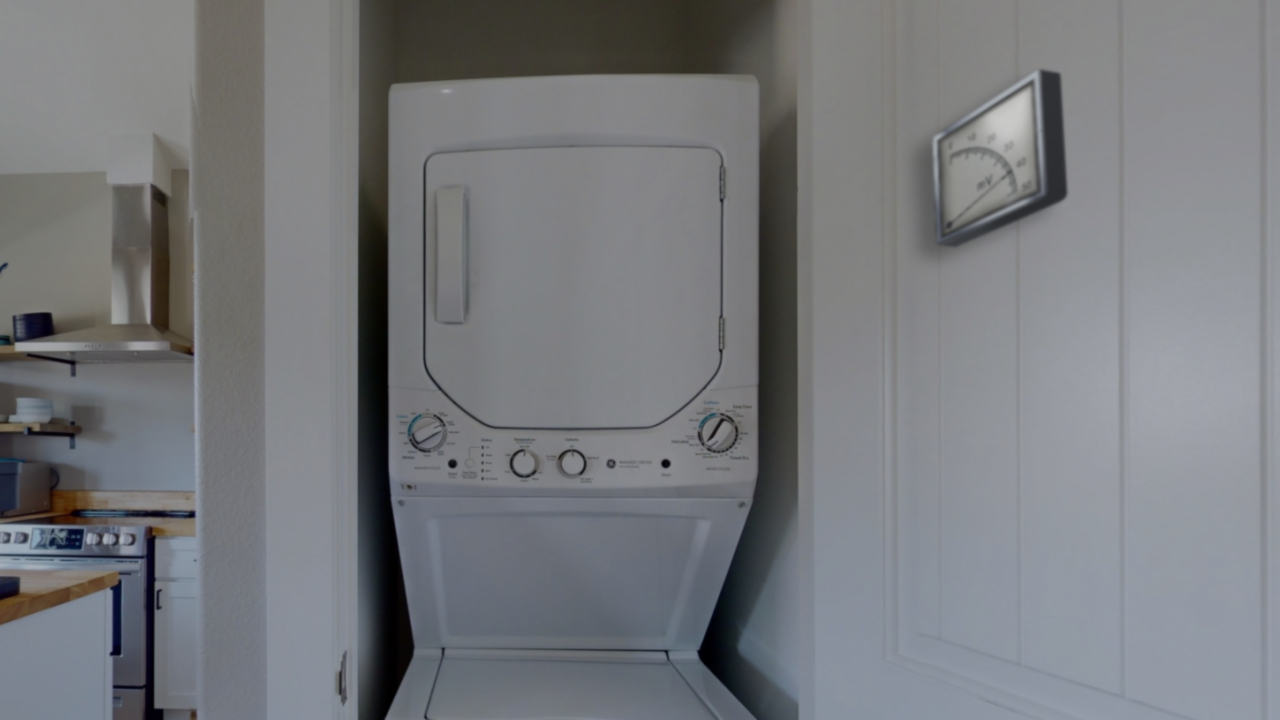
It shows 40 mV
